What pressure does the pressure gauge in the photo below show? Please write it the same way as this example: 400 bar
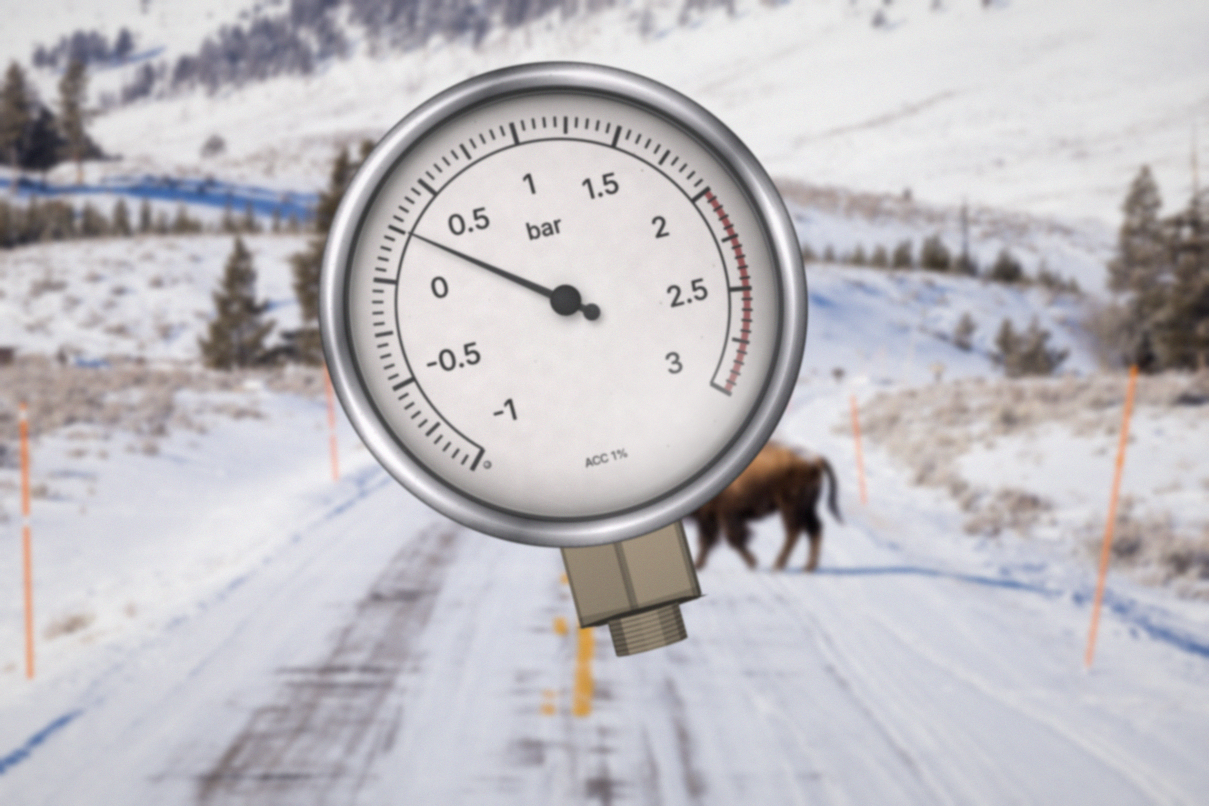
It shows 0.25 bar
